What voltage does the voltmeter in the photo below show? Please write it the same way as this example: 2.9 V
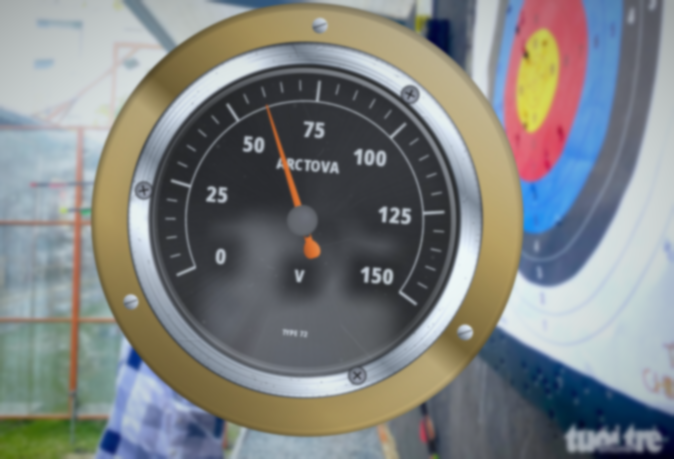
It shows 60 V
